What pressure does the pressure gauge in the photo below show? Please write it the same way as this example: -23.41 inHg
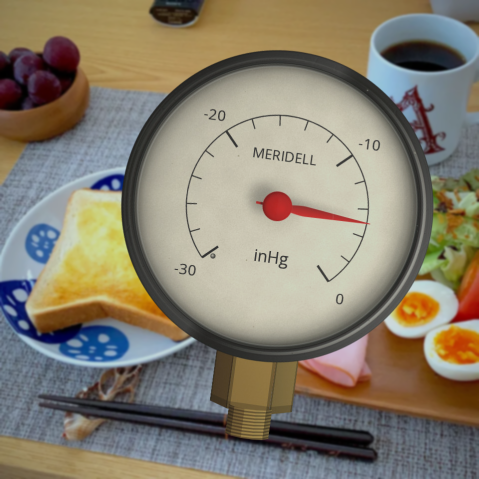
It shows -5 inHg
